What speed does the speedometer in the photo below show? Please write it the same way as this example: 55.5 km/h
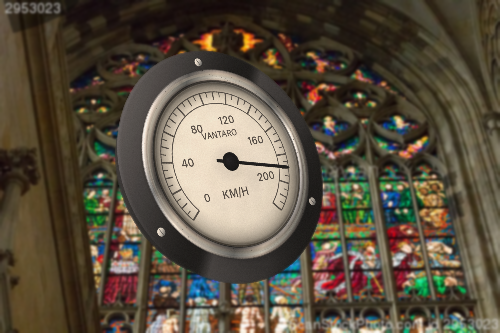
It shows 190 km/h
